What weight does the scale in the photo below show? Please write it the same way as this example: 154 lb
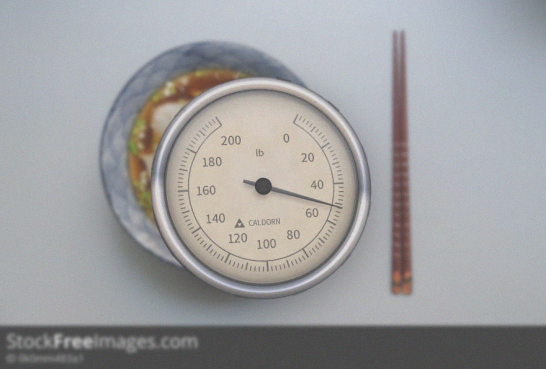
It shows 52 lb
